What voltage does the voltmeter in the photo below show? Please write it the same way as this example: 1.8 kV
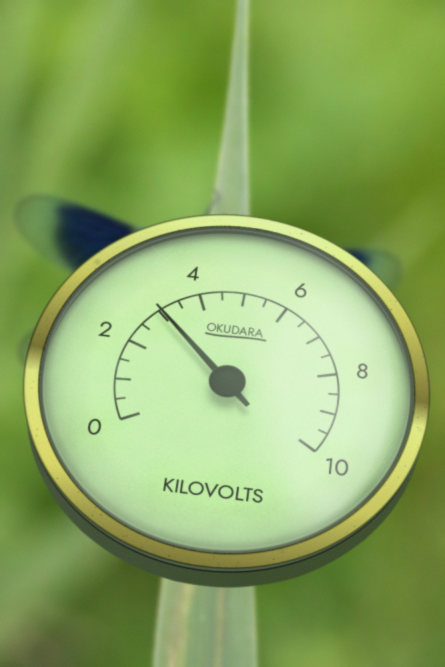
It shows 3 kV
